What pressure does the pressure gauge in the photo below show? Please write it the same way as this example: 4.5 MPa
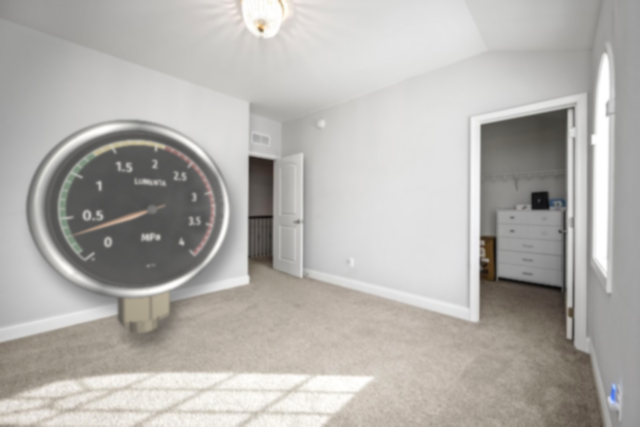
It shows 0.3 MPa
